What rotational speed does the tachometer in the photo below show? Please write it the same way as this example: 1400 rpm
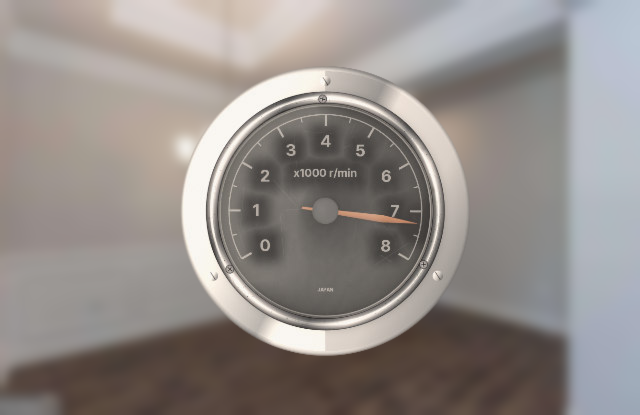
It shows 7250 rpm
